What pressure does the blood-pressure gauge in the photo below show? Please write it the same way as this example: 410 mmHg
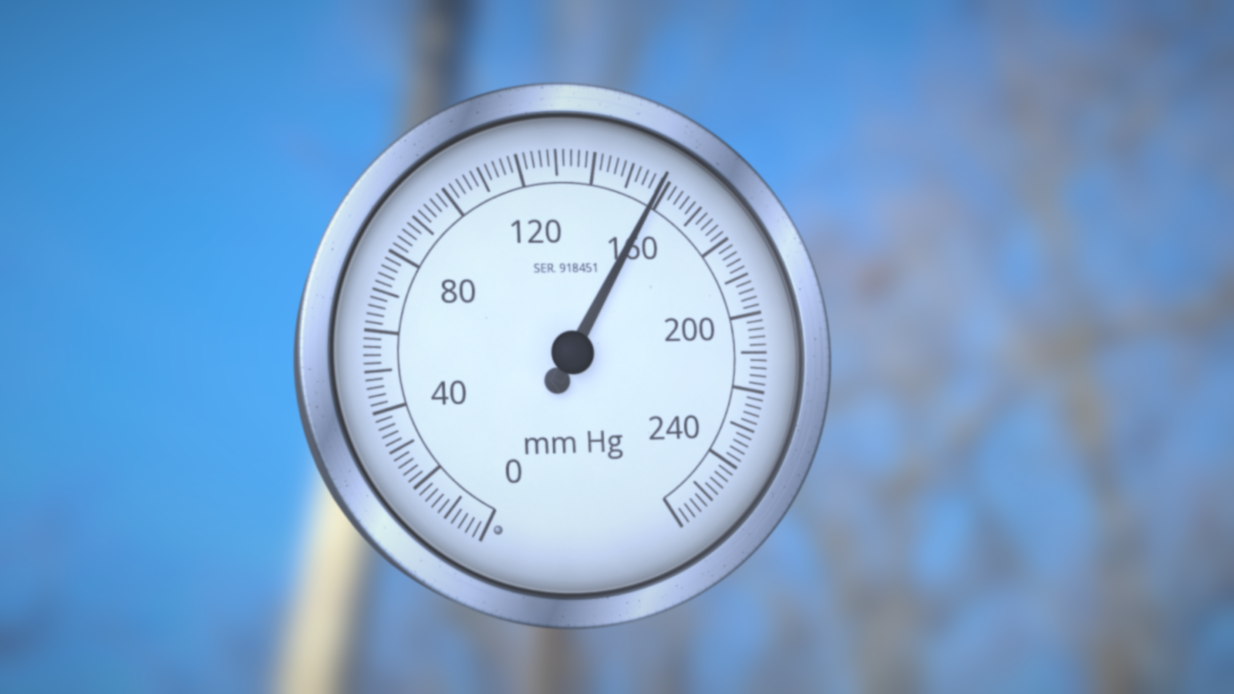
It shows 158 mmHg
